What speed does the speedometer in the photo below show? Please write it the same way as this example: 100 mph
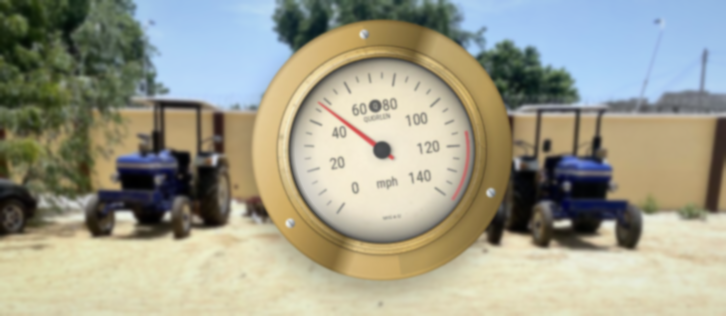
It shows 47.5 mph
